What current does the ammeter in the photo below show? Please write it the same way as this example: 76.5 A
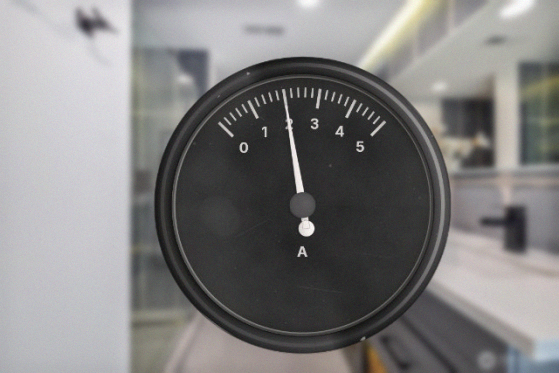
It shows 2 A
